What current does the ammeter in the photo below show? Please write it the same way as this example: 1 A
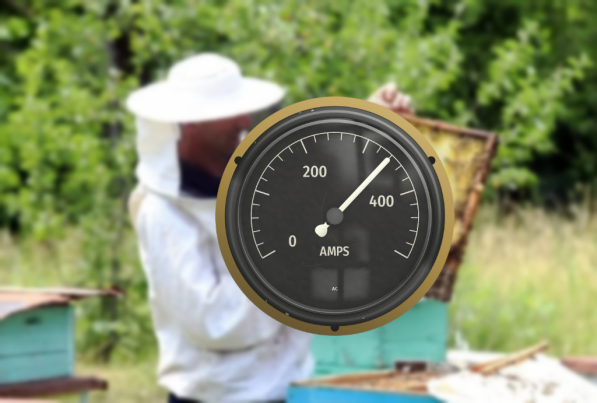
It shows 340 A
